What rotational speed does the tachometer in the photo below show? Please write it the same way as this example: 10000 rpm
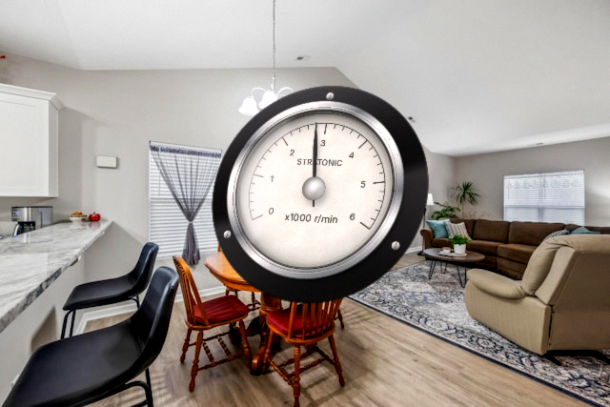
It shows 2800 rpm
